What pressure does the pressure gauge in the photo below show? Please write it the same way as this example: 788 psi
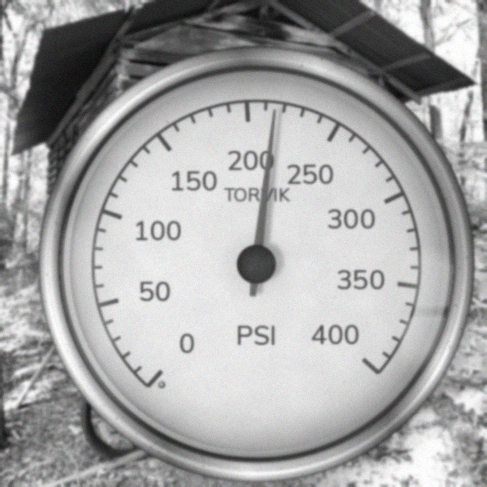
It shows 215 psi
